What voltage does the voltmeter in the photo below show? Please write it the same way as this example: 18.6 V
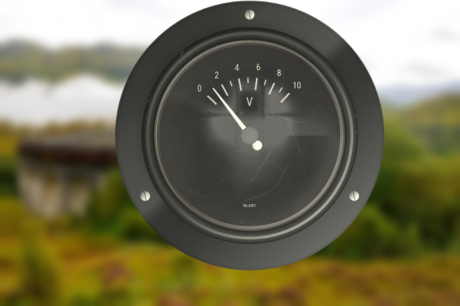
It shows 1 V
